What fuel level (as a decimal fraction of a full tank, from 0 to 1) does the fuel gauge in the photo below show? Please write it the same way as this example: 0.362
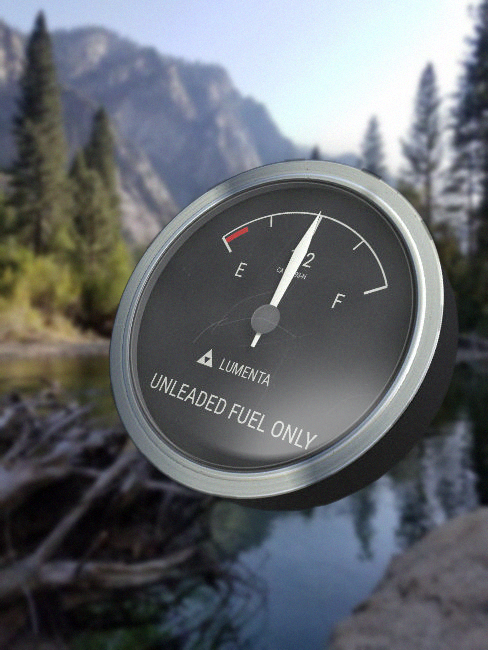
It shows 0.5
